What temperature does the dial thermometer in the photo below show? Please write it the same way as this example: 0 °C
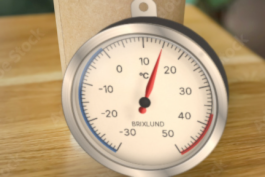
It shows 15 °C
